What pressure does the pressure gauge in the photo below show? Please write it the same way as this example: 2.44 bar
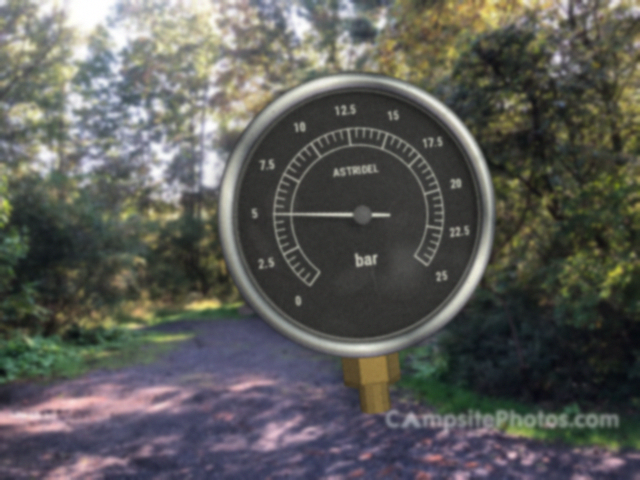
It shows 5 bar
